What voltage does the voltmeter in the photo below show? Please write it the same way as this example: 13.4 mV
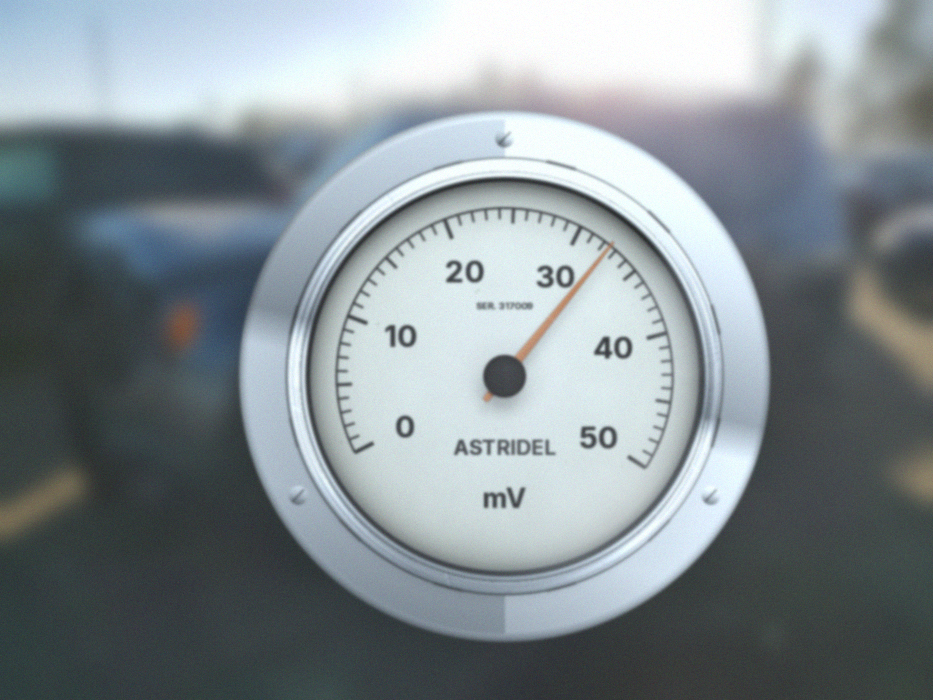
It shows 32.5 mV
